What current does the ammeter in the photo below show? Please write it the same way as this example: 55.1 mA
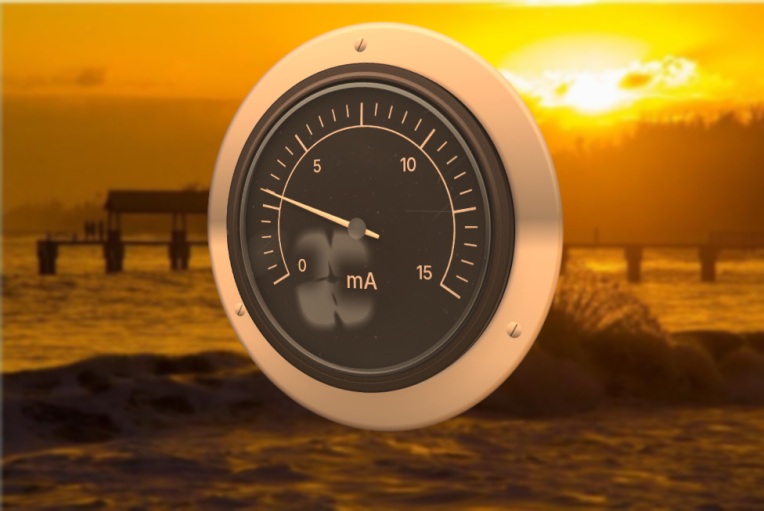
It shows 3 mA
